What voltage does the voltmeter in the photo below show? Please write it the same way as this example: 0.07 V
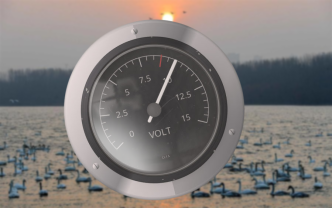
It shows 10 V
